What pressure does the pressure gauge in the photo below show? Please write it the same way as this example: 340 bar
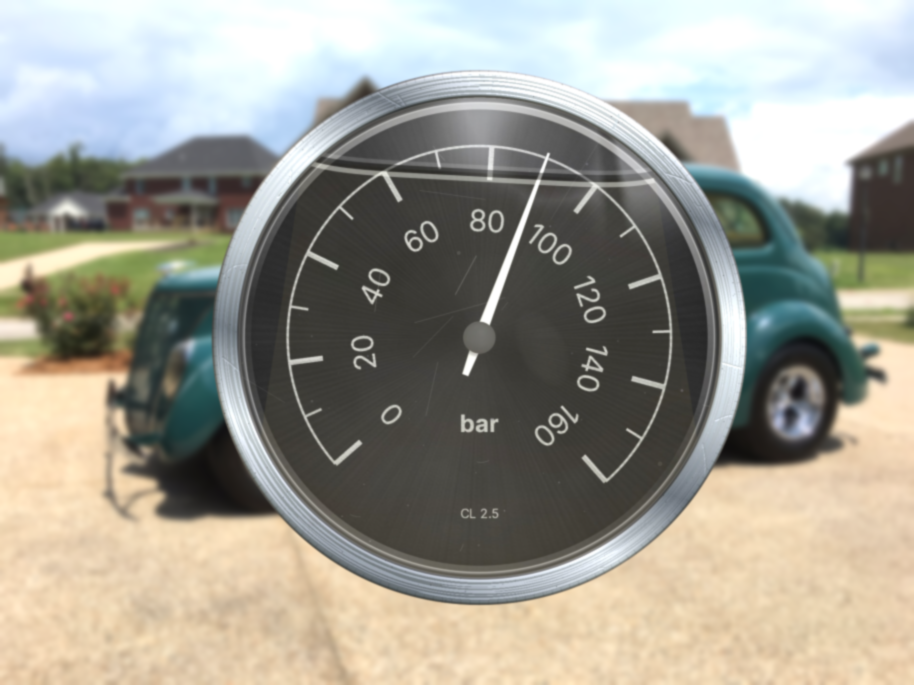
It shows 90 bar
